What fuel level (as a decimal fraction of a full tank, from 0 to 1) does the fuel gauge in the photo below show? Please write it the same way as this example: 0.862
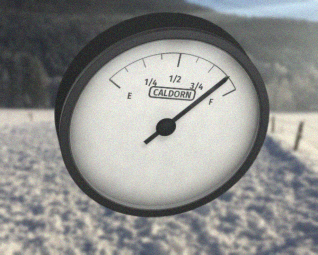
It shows 0.875
